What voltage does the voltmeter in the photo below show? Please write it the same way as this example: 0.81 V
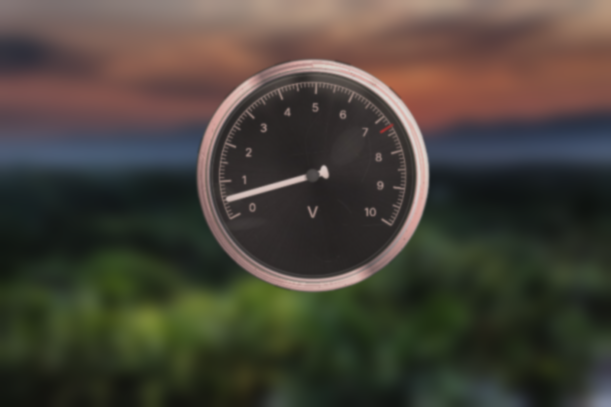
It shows 0.5 V
